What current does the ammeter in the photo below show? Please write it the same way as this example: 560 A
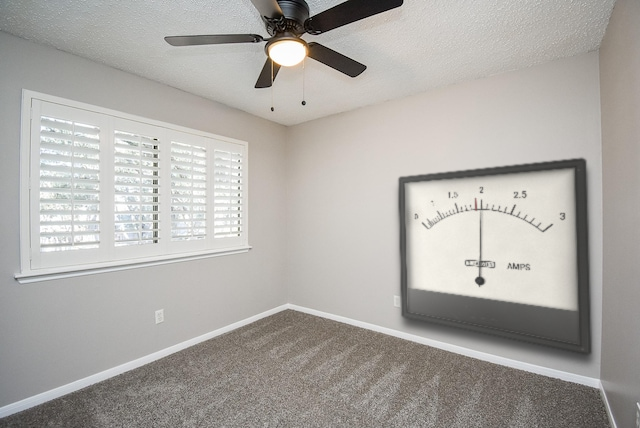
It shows 2 A
